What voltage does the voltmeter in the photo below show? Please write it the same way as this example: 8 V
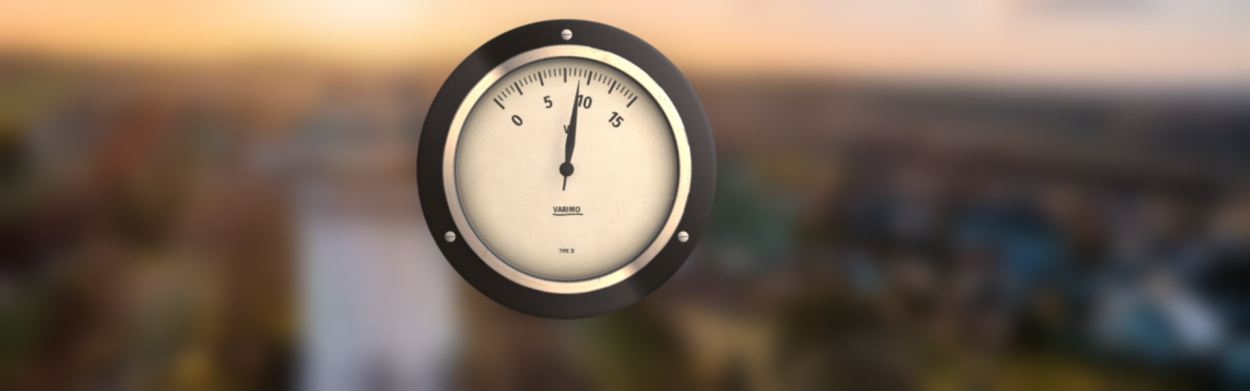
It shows 9 V
